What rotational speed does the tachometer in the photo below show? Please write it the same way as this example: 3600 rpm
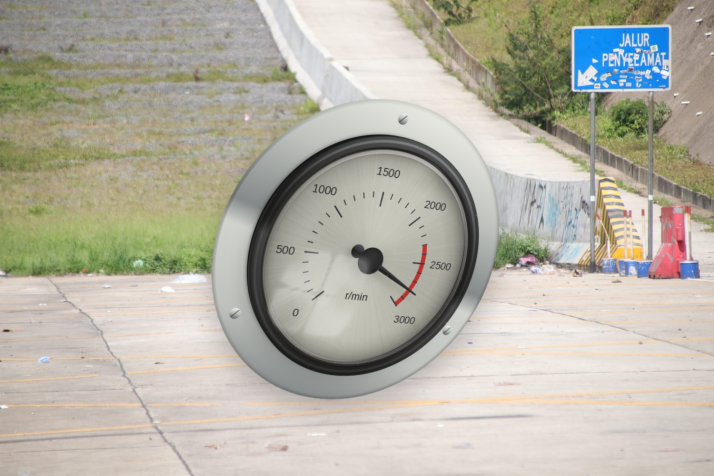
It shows 2800 rpm
